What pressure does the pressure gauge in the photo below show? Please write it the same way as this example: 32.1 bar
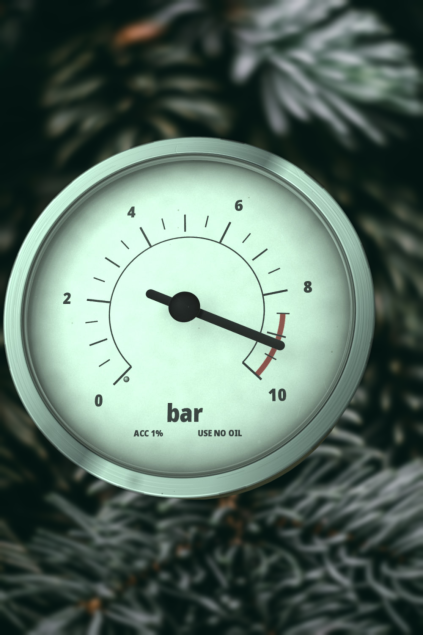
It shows 9.25 bar
